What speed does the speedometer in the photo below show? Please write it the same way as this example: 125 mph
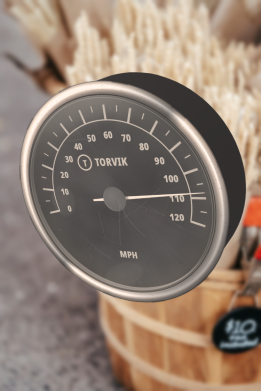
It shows 107.5 mph
